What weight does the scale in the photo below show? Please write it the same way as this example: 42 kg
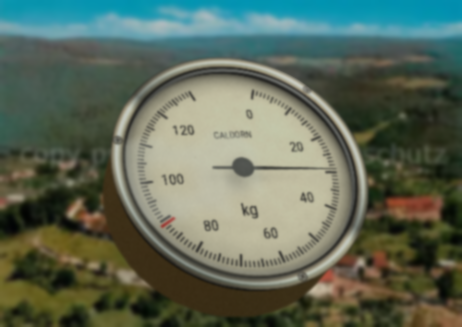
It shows 30 kg
